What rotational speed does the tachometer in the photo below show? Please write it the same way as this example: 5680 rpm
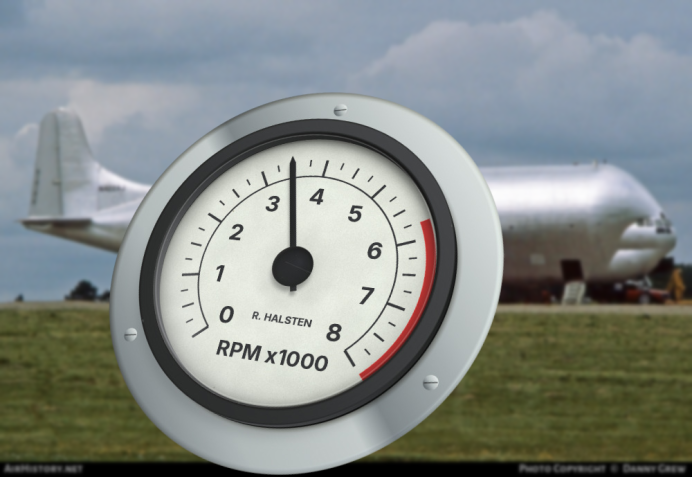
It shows 3500 rpm
